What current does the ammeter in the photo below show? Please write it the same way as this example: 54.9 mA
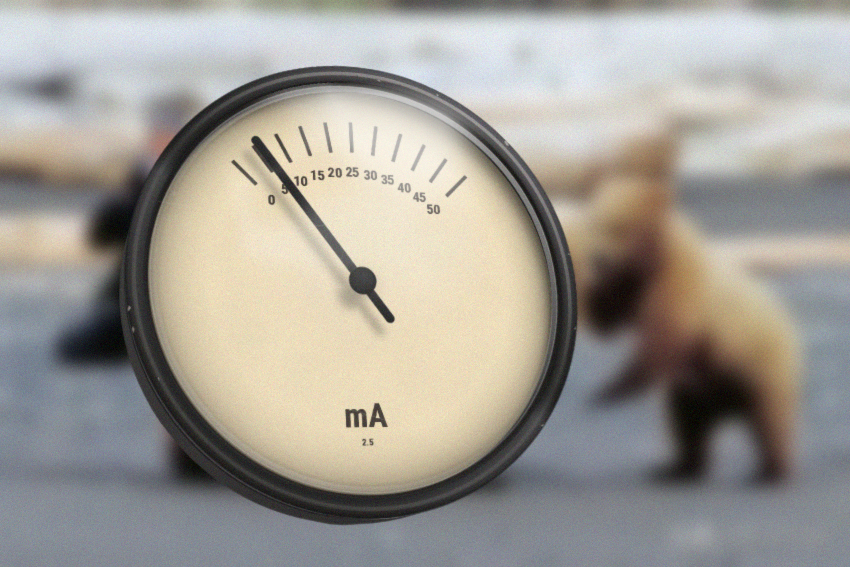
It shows 5 mA
